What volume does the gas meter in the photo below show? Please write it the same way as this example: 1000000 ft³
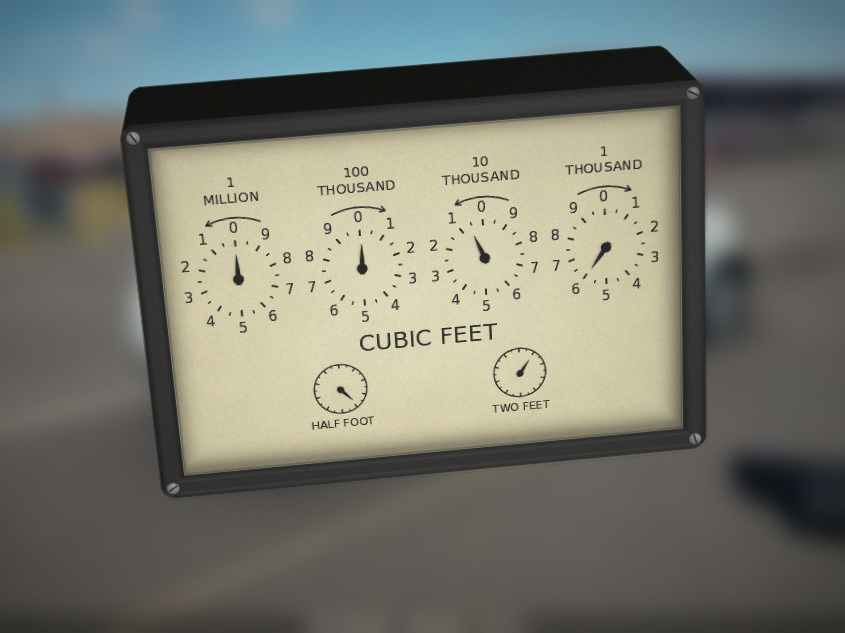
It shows 600 ft³
